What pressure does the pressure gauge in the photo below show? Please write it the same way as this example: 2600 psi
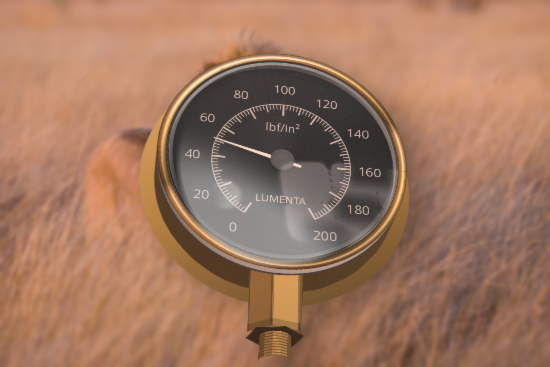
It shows 50 psi
